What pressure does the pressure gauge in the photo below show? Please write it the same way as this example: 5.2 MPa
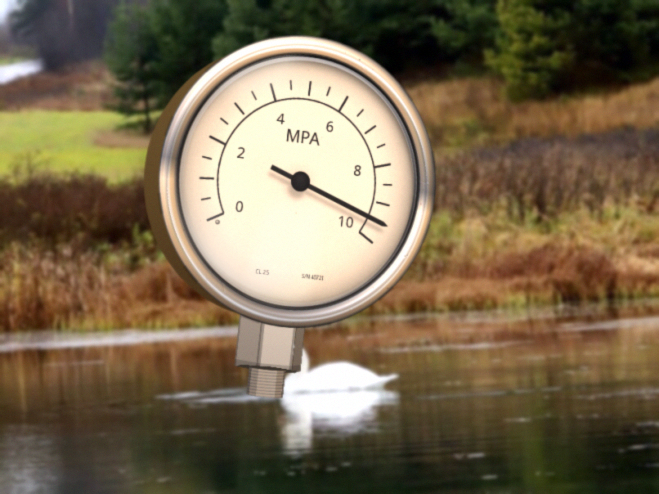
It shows 9.5 MPa
